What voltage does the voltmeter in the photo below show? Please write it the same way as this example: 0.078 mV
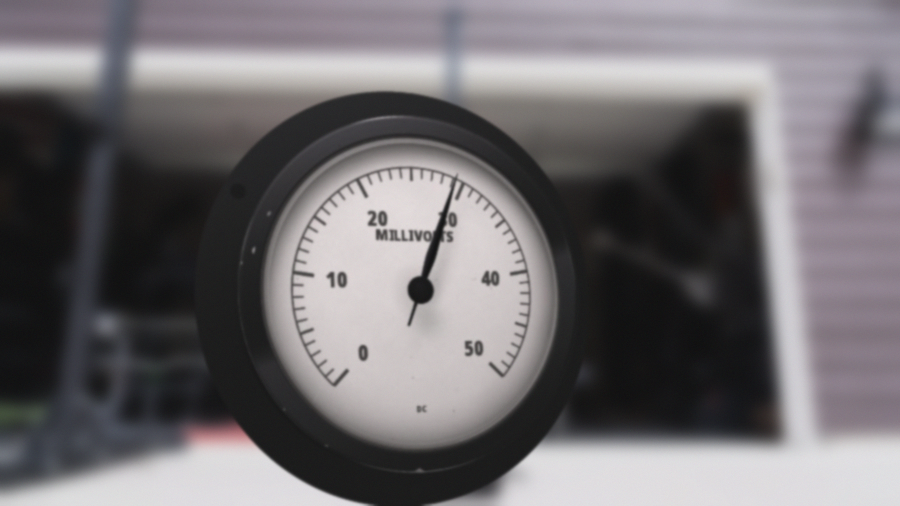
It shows 29 mV
